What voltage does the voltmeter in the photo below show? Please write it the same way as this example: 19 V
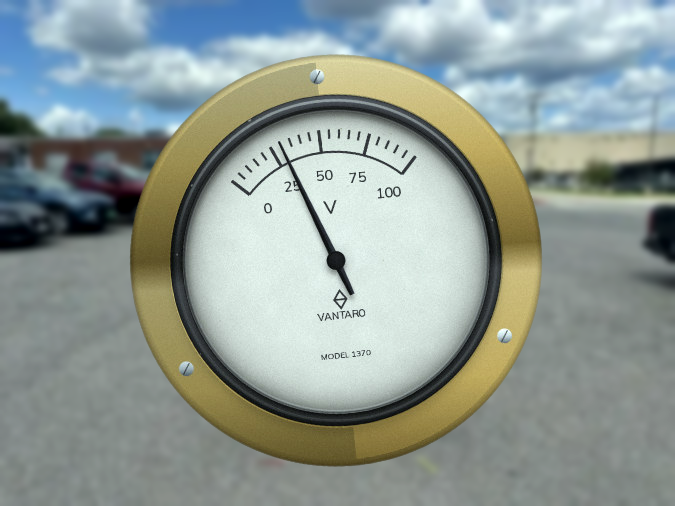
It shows 30 V
